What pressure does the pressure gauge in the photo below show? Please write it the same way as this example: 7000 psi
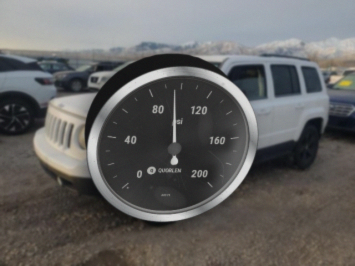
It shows 95 psi
